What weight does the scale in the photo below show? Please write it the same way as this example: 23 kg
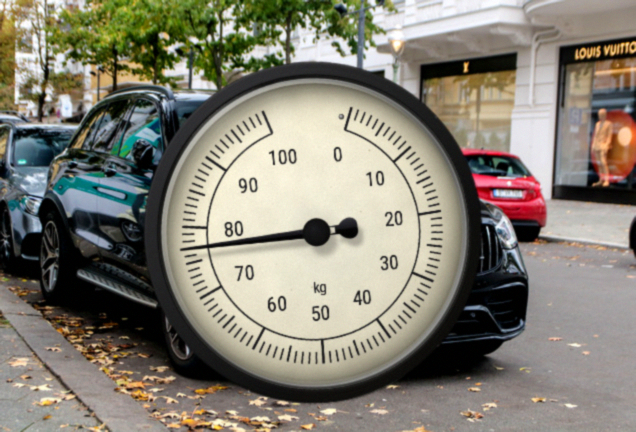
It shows 77 kg
